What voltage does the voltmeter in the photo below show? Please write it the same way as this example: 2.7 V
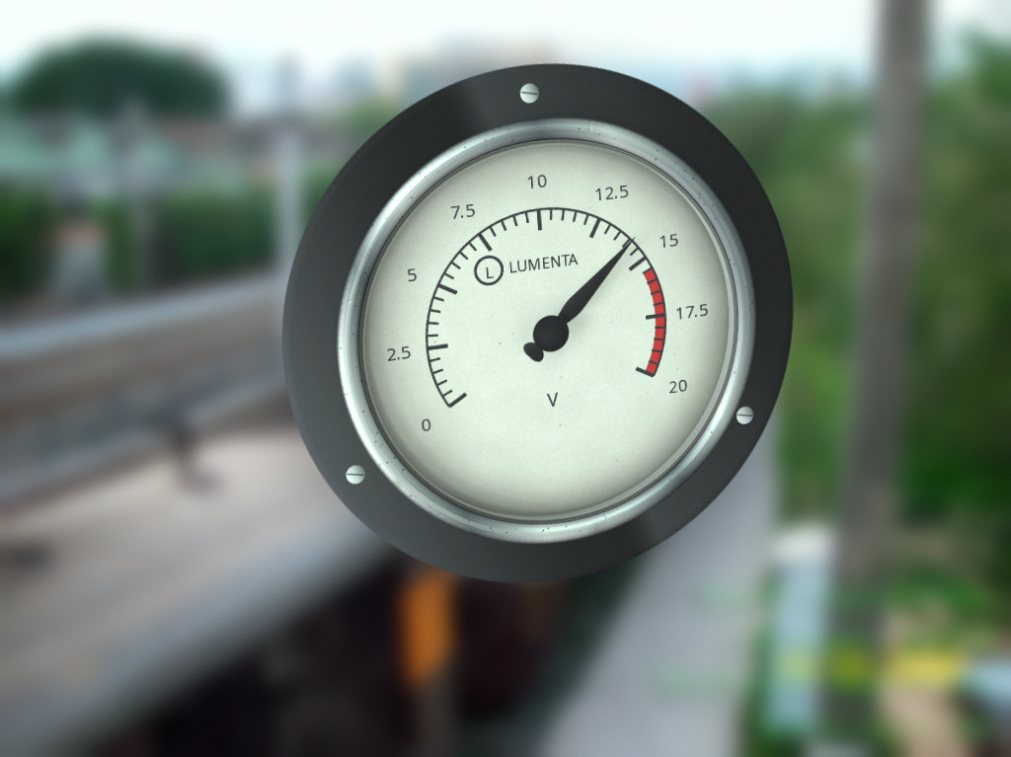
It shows 14 V
